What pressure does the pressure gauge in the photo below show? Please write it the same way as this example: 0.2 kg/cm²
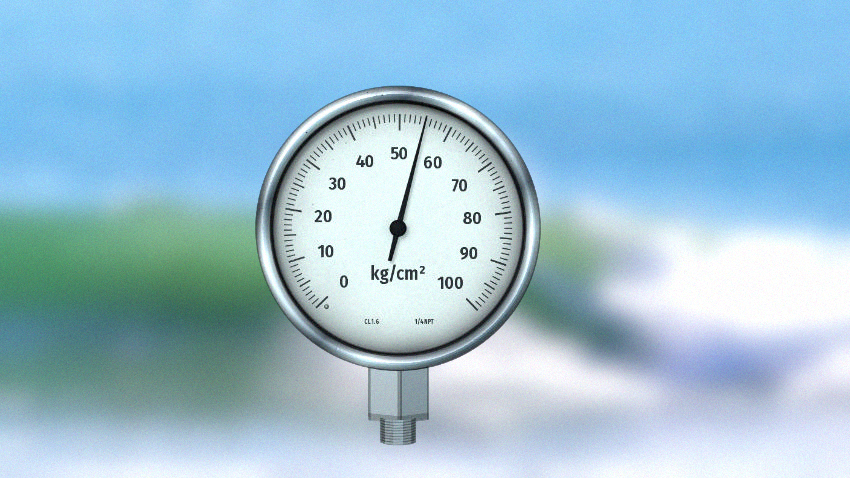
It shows 55 kg/cm²
